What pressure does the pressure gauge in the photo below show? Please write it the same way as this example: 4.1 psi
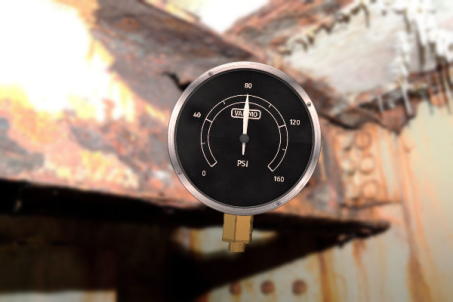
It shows 80 psi
